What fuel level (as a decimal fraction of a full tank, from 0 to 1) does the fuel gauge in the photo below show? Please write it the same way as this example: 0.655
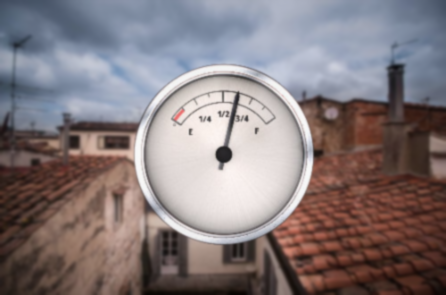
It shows 0.625
